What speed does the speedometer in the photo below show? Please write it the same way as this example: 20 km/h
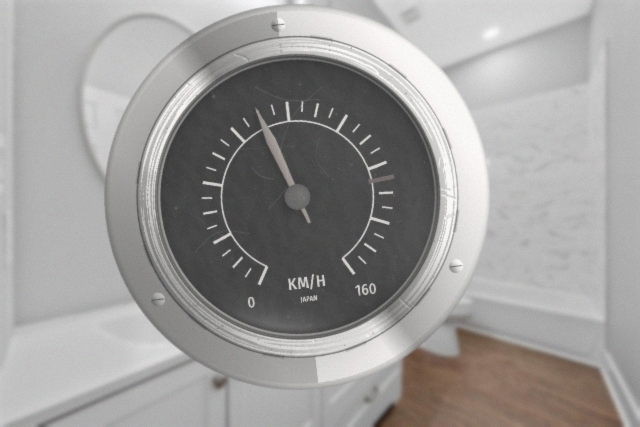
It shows 70 km/h
